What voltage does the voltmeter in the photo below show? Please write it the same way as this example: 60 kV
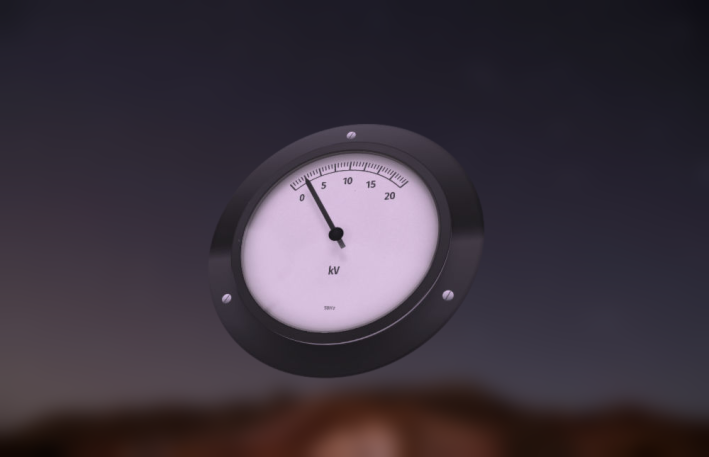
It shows 2.5 kV
